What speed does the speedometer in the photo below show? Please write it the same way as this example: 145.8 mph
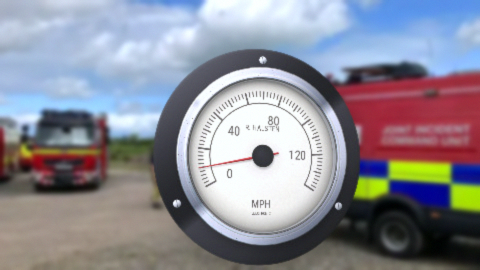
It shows 10 mph
